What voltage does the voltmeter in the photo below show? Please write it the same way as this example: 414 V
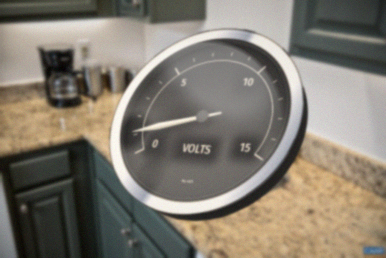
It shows 1 V
